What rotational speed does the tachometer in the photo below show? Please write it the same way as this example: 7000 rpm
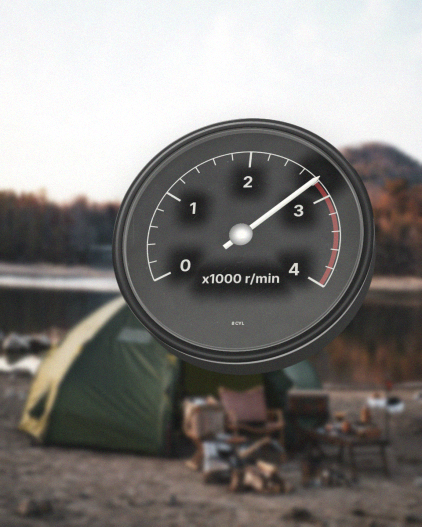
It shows 2800 rpm
